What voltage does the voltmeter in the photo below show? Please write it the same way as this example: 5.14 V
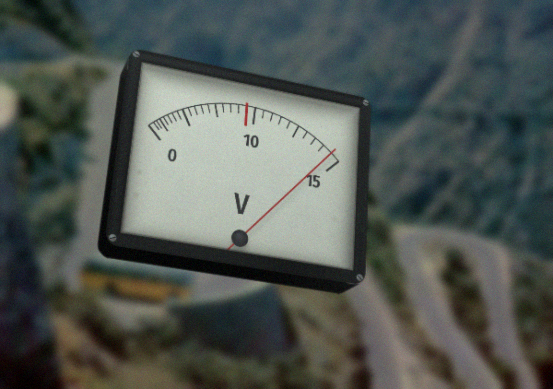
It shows 14.5 V
